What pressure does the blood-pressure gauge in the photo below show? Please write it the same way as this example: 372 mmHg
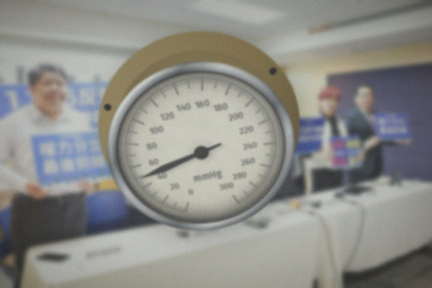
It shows 50 mmHg
